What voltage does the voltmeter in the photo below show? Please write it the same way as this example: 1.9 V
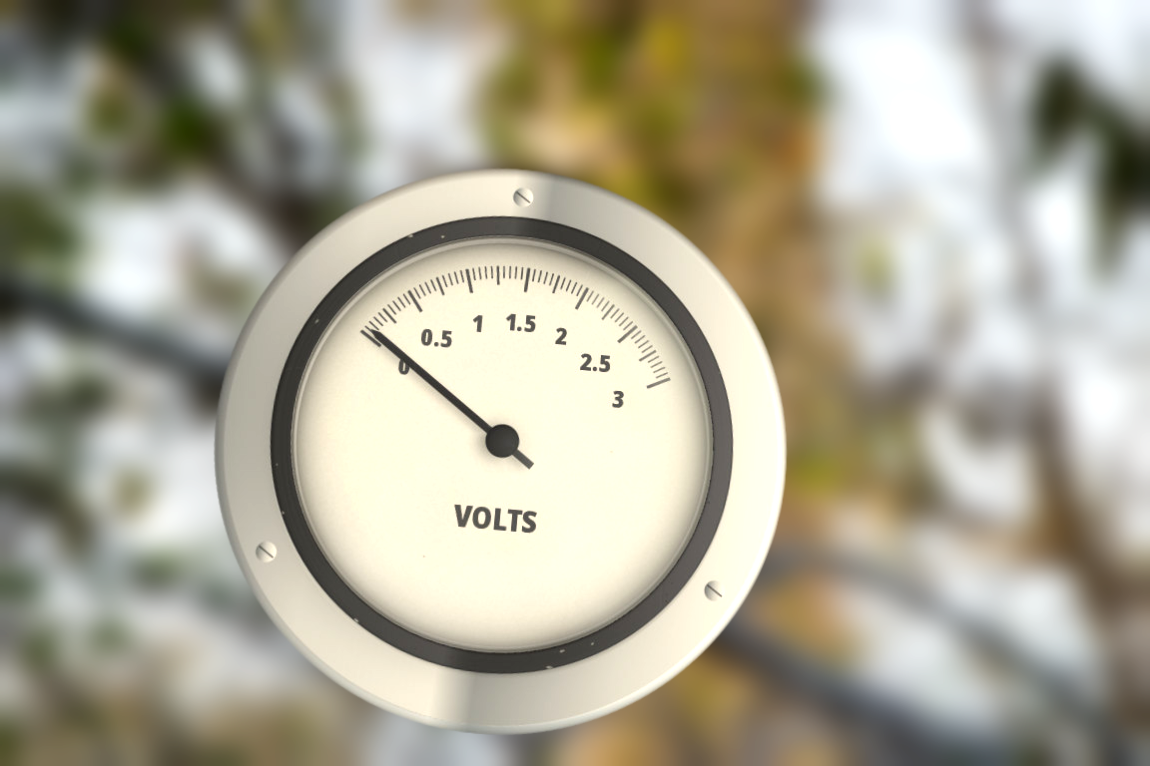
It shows 0.05 V
